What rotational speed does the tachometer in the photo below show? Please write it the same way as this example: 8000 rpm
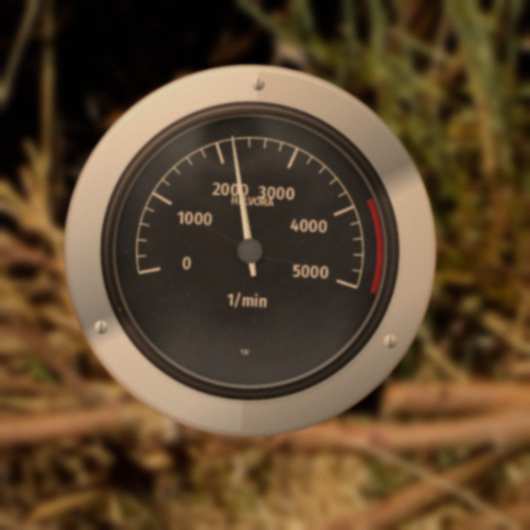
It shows 2200 rpm
